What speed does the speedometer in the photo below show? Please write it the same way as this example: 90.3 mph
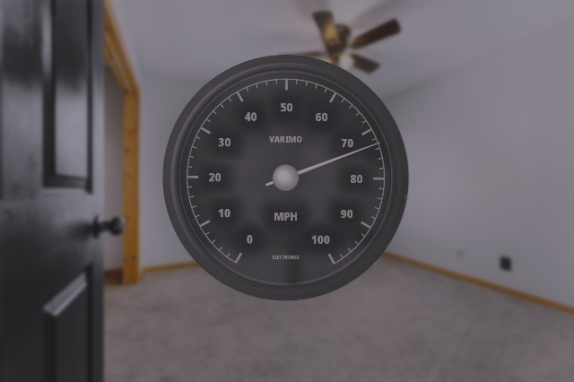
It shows 73 mph
